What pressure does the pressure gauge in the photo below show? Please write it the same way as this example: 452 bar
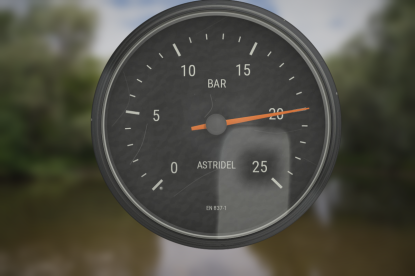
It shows 20 bar
